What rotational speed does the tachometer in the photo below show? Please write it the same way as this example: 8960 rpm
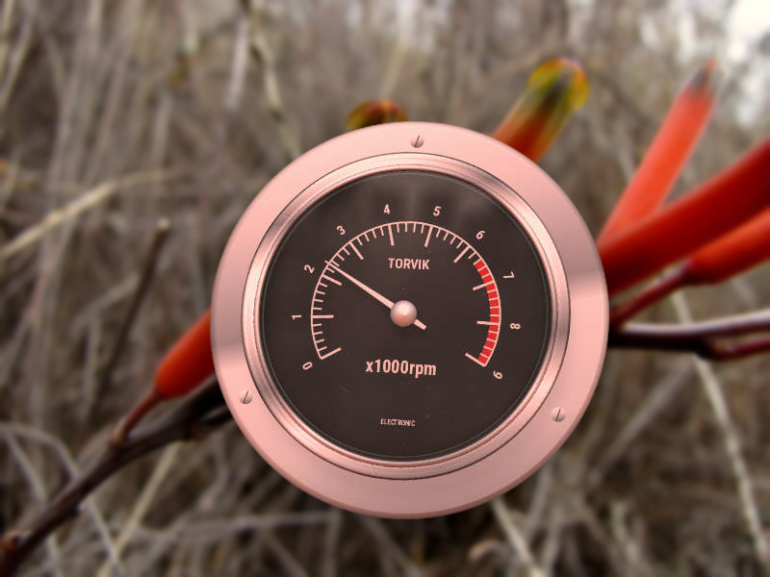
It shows 2300 rpm
